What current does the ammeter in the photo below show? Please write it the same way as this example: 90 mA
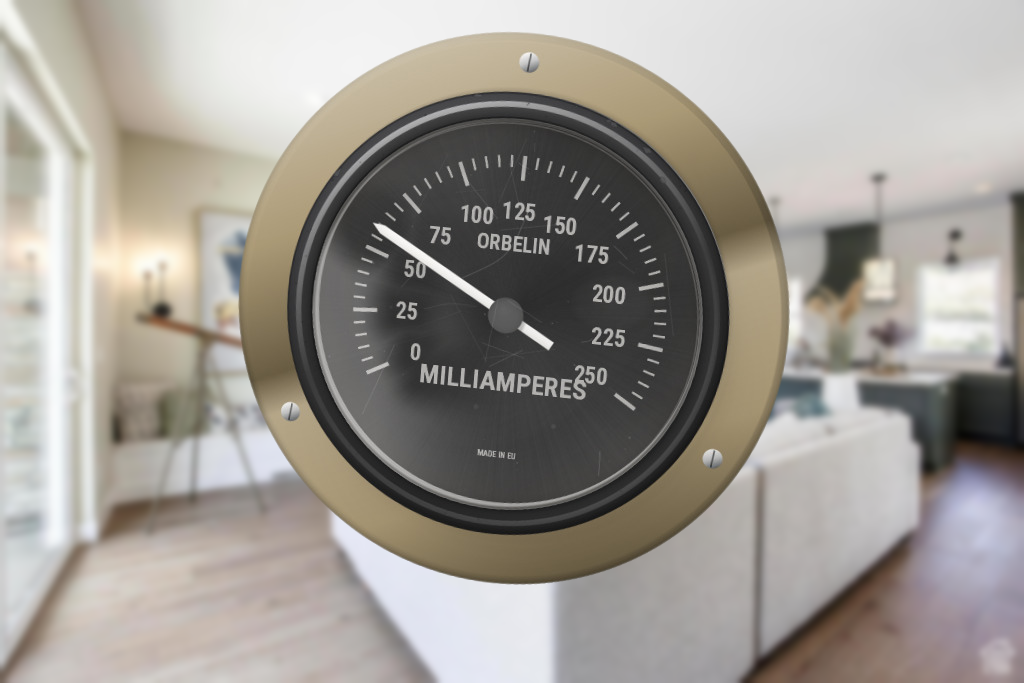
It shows 60 mA
